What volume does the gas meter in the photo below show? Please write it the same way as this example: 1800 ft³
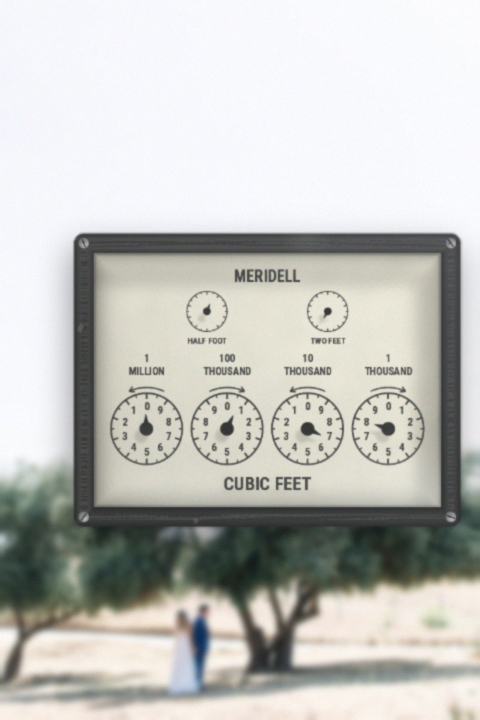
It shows 6800 ft³
